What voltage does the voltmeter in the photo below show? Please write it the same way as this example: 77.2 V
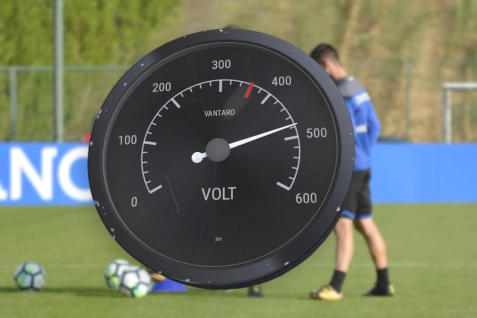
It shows 480 V
